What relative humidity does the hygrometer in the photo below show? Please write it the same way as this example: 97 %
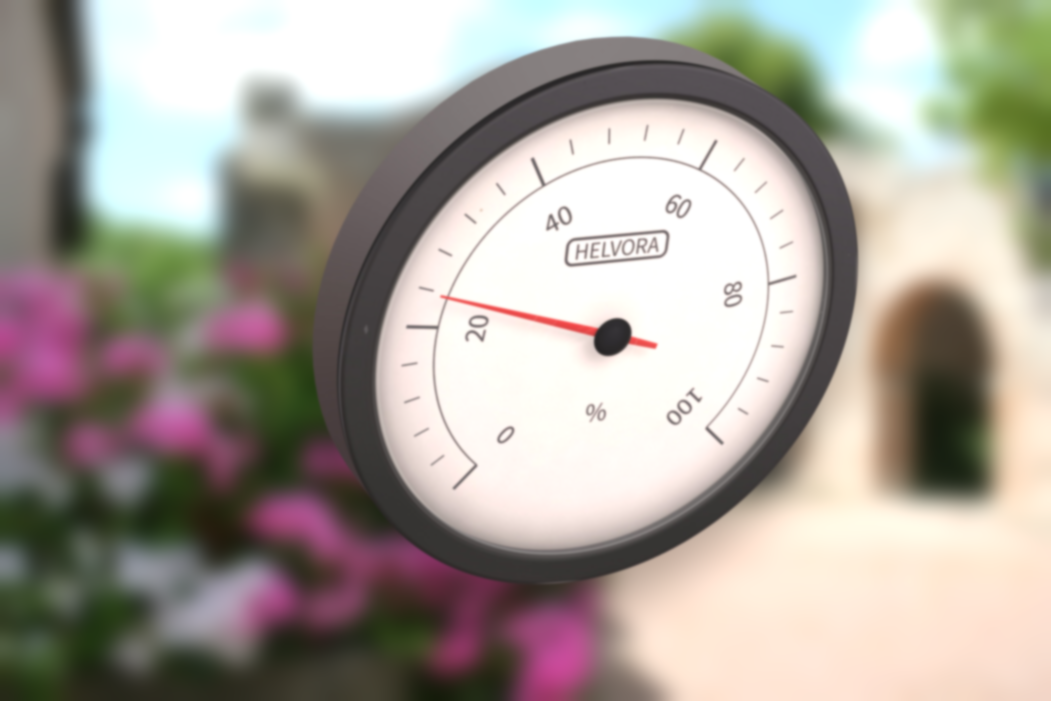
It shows 24 %
